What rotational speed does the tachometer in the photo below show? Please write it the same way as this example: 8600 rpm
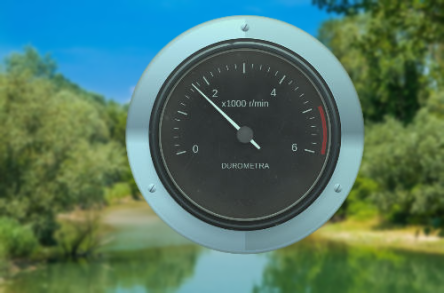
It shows 1700 rpm
